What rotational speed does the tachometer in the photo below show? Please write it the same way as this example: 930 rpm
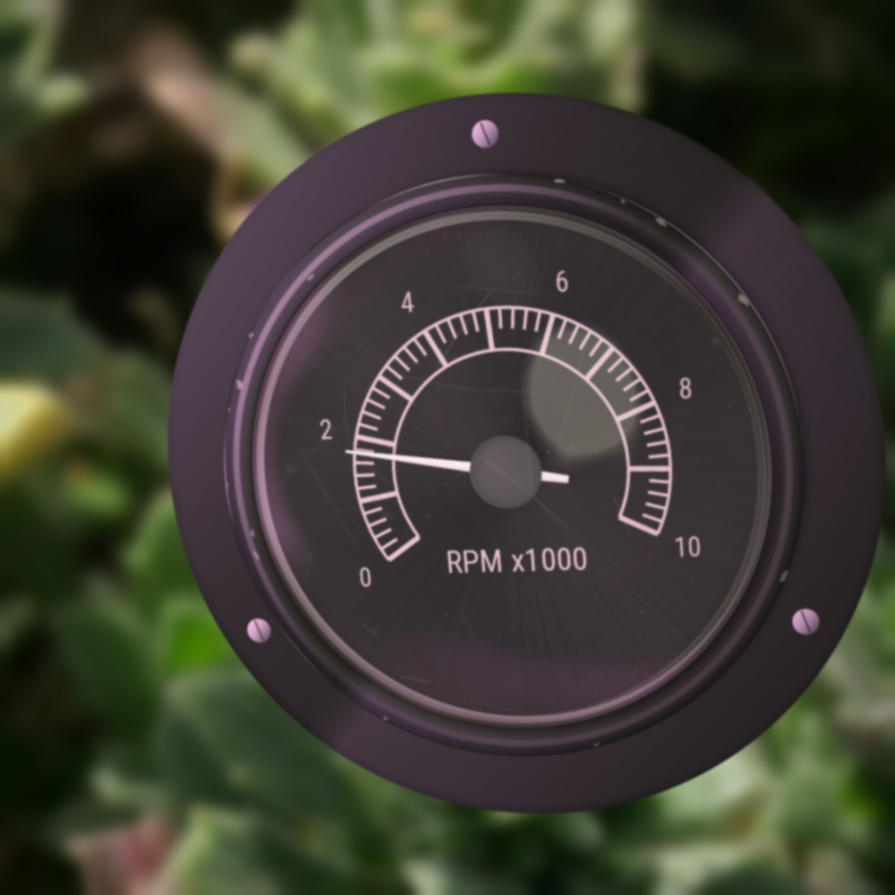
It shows 1800 rpm
